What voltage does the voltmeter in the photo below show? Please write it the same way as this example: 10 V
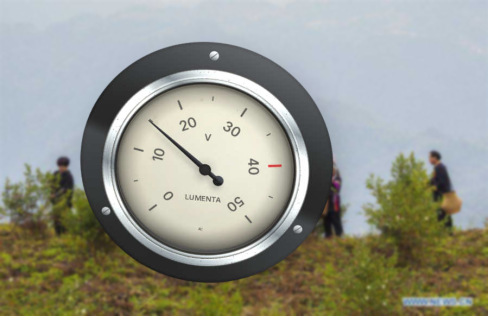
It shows 15 V
